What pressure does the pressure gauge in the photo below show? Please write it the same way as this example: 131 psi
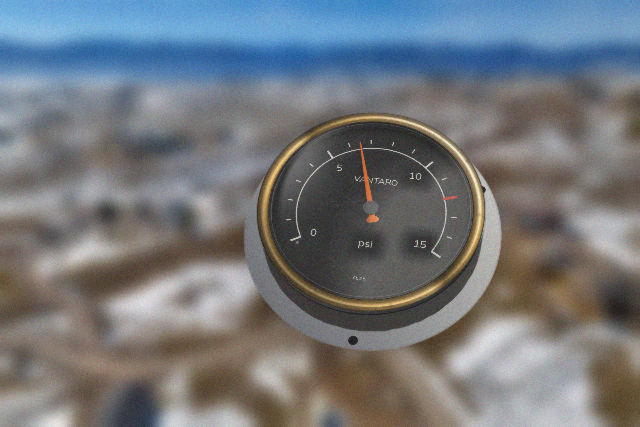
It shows 6.5 psi
